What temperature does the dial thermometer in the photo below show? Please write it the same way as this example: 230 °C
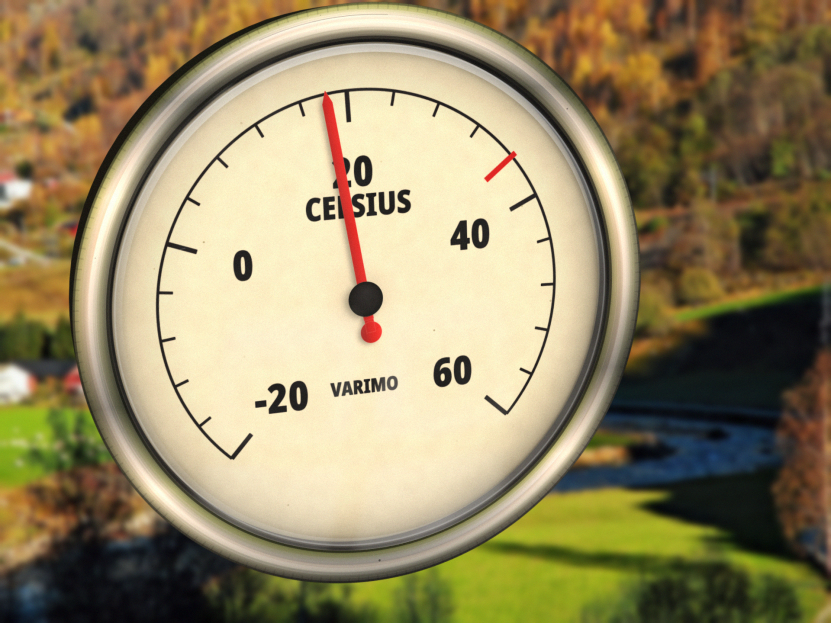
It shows 18 °C
